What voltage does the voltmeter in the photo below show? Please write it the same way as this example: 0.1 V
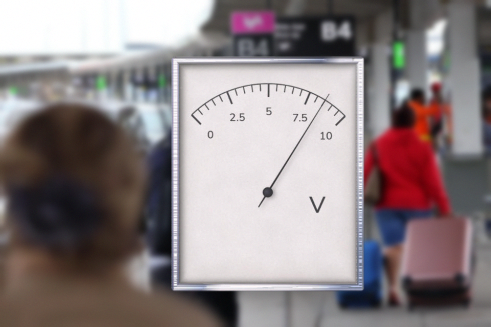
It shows 8.5 V
